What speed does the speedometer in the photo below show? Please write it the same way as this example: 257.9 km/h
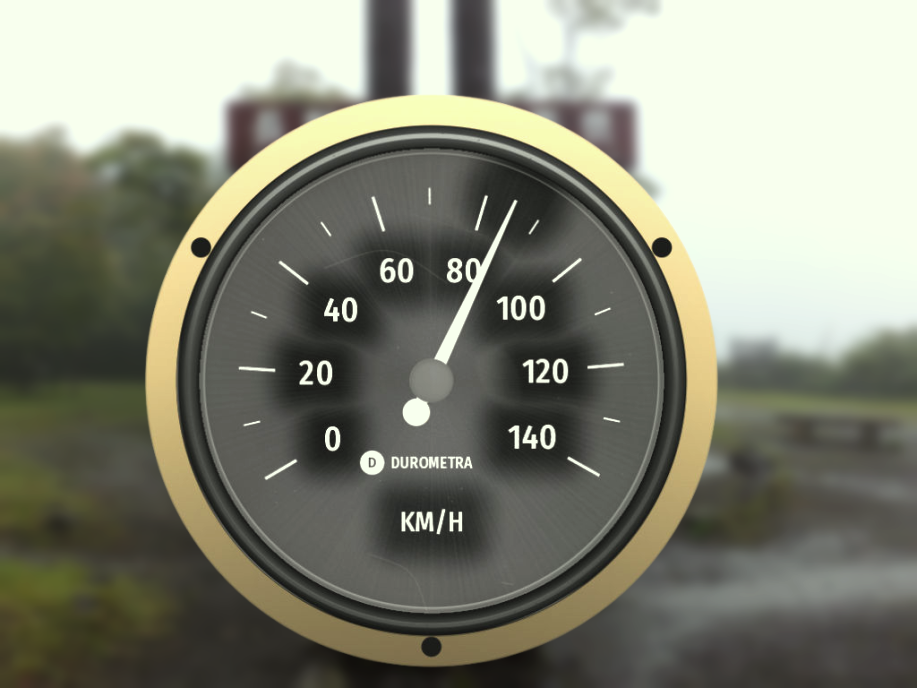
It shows 85 km/h
